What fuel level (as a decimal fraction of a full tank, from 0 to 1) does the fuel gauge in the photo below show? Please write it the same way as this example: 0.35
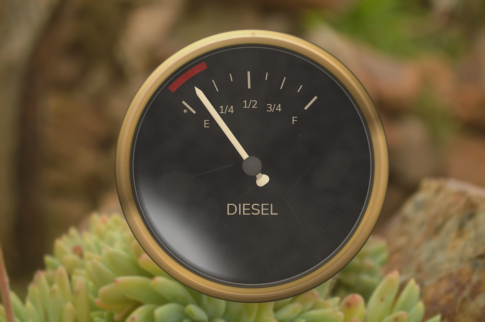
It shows 0.125
